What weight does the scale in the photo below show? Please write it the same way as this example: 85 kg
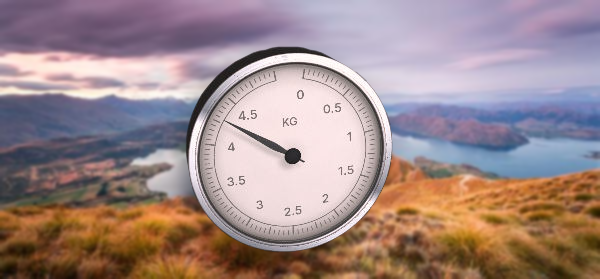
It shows 4.3 kg
